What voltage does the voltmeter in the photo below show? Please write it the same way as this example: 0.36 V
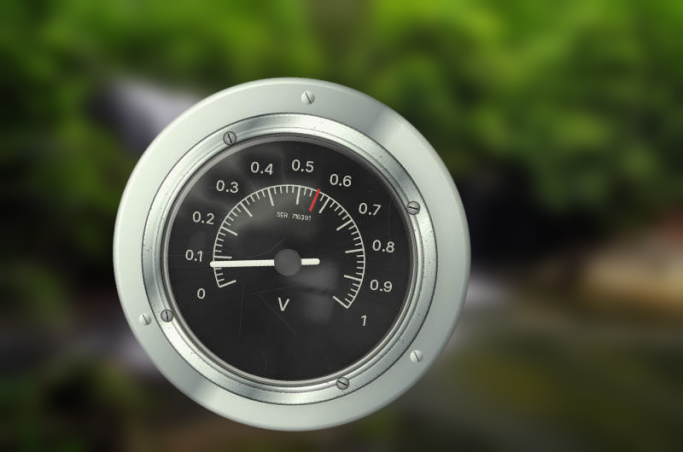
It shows 0.08 V
